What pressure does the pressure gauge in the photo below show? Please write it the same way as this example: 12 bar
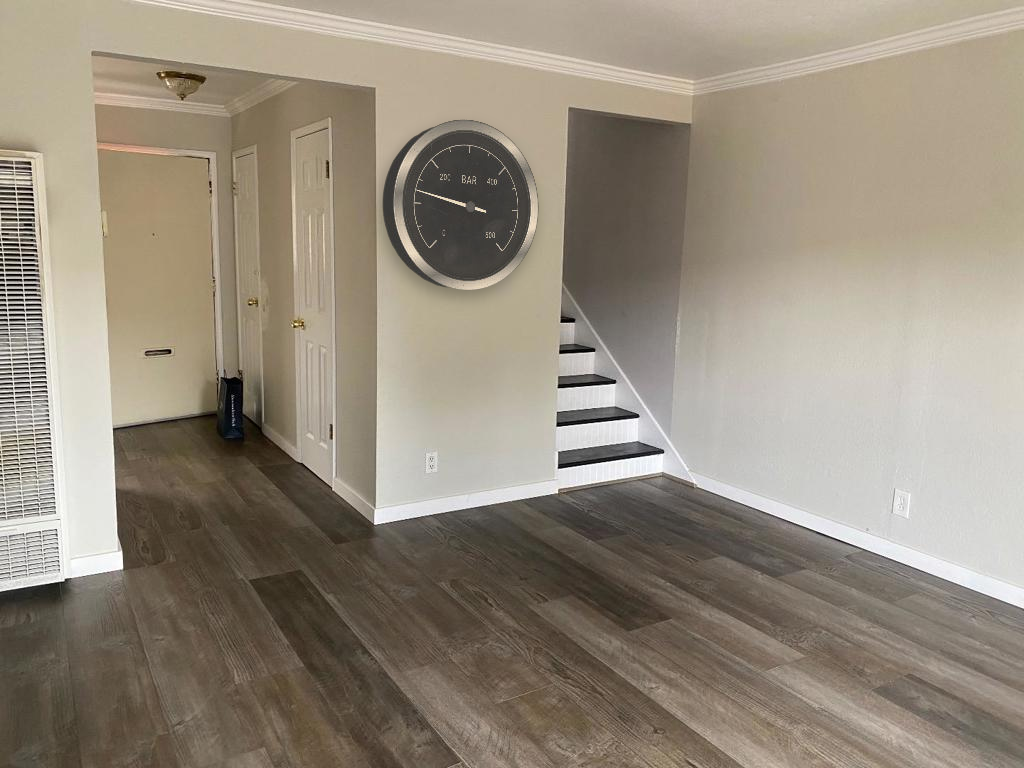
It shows 125 bar
